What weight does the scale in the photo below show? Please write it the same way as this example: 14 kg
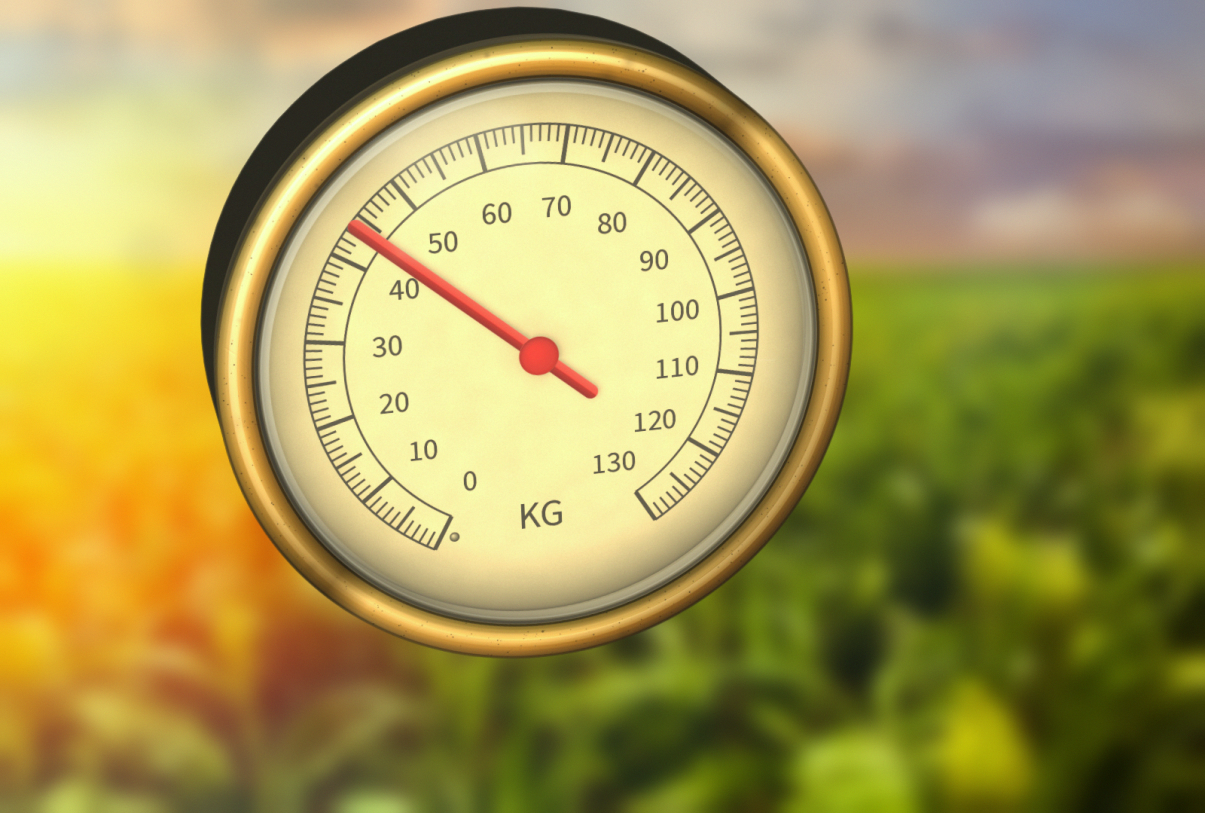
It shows 44 kg
